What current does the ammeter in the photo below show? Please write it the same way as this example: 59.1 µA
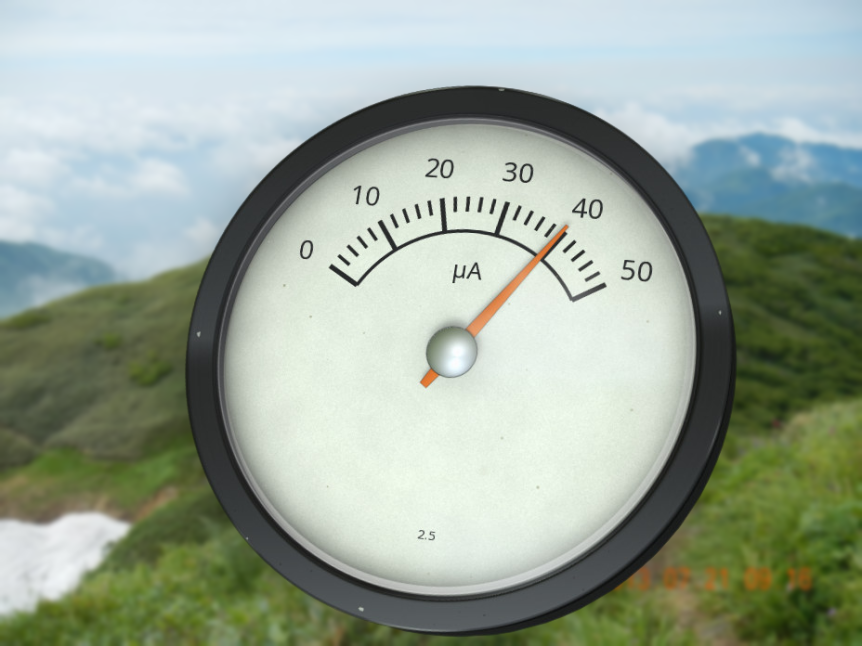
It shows 40 µA
